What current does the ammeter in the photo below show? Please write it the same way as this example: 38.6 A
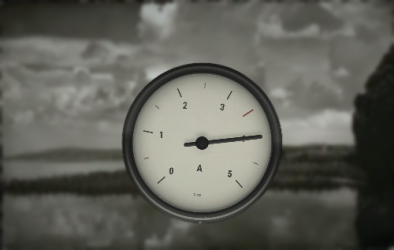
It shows 4 A
